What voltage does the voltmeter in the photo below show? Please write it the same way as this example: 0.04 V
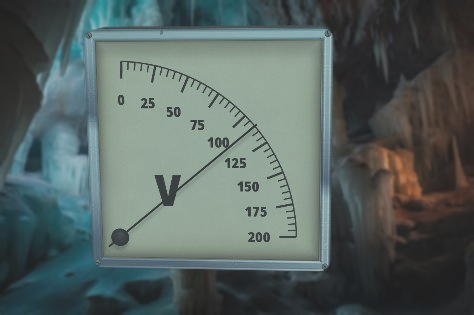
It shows 110 V
